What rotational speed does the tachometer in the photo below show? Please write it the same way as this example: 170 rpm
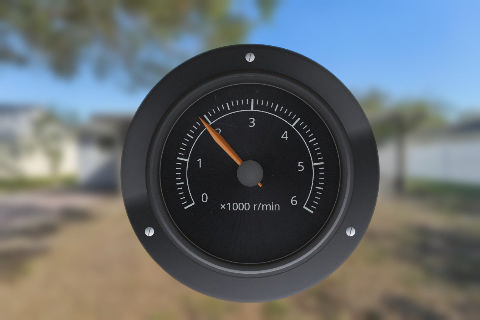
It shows 1900 rpm
